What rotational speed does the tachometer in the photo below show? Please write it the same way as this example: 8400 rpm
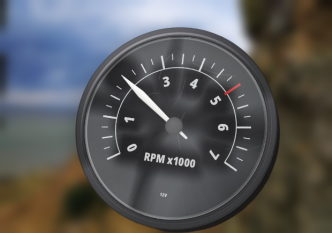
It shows 2000 rpm
